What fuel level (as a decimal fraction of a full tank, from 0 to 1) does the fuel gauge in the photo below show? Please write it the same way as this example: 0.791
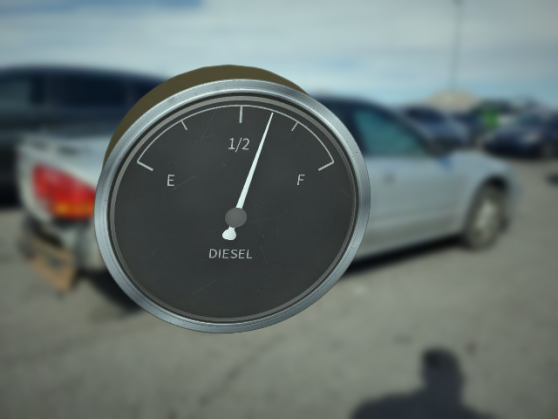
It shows 0.625
